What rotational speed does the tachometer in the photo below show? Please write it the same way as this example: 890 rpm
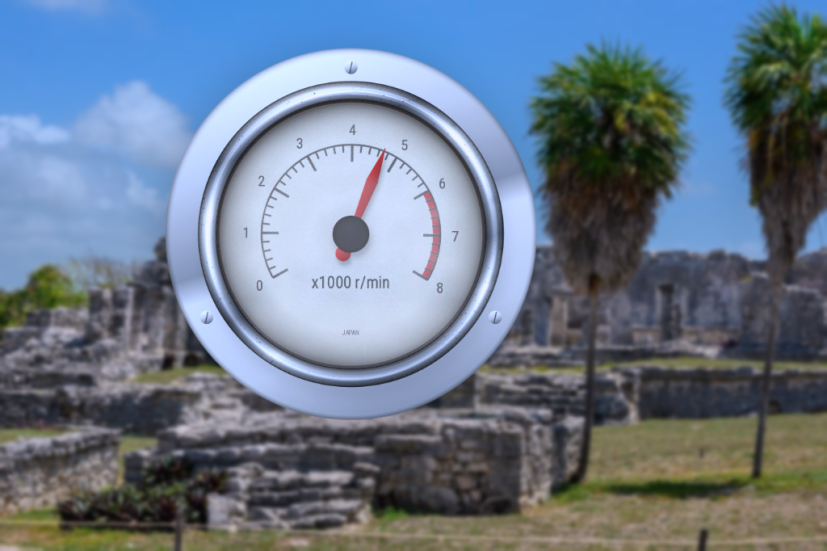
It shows 4700 rpm
